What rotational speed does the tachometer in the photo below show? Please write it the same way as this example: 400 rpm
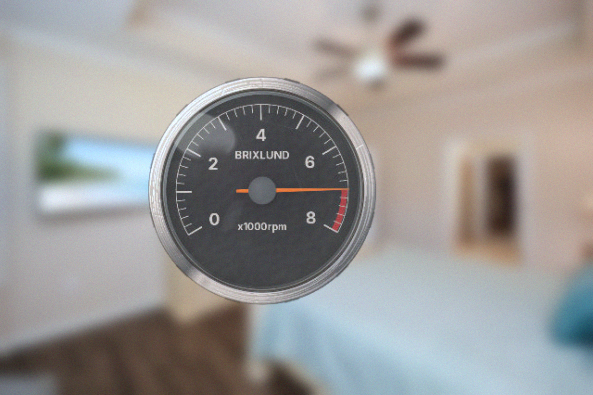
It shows 7000 rpm
